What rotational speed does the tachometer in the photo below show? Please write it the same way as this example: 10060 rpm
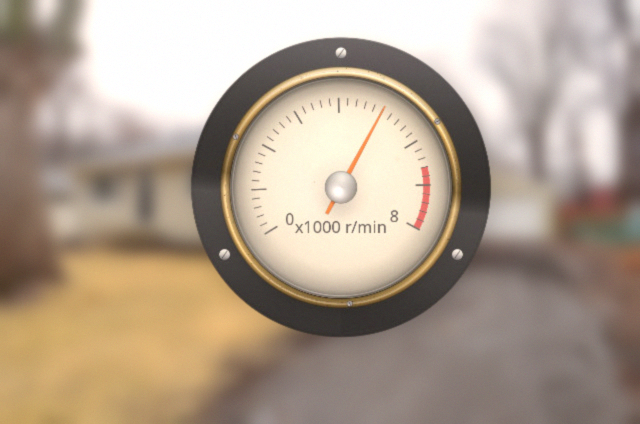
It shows 5000 rpm
